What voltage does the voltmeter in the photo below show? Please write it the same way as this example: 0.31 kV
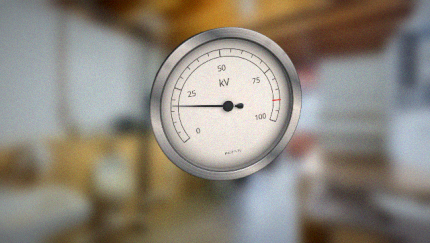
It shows 17.5 kV
